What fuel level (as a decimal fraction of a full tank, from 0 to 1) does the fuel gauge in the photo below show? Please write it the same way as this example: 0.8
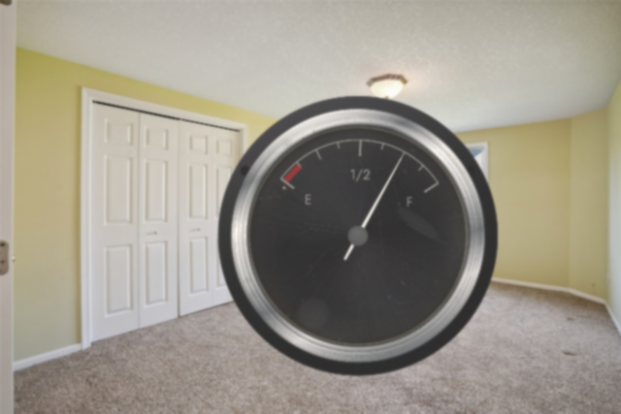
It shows 0.75
